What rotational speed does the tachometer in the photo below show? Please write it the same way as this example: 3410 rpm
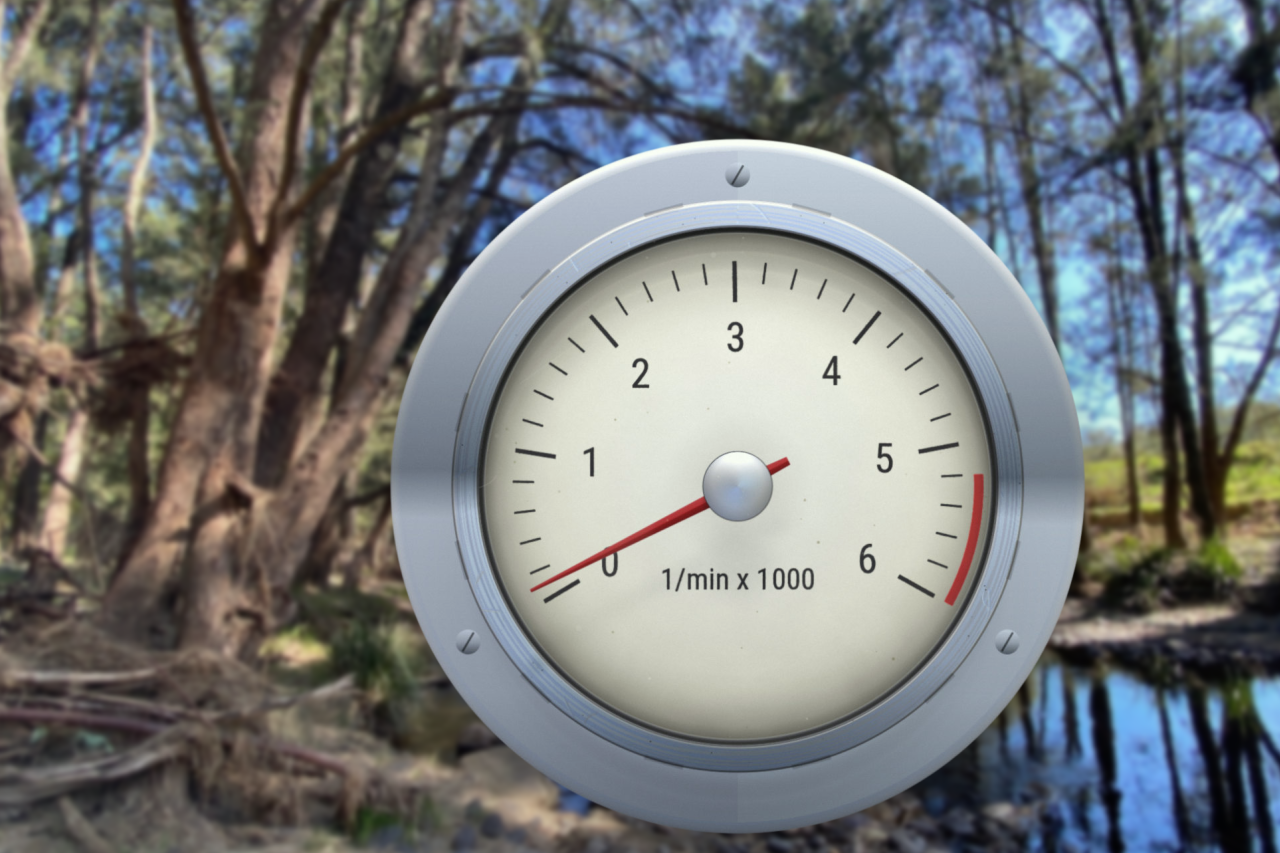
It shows 100 rpm
